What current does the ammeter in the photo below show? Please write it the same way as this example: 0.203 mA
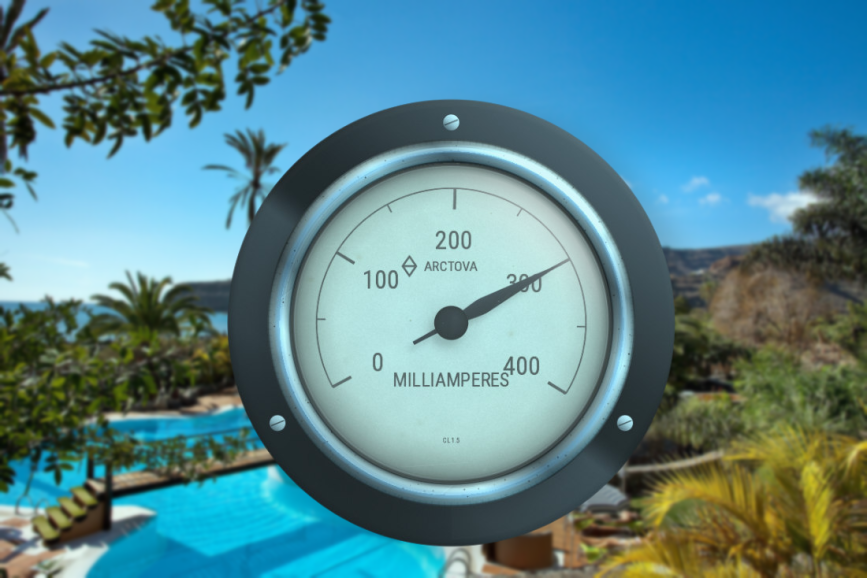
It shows 300 mA
